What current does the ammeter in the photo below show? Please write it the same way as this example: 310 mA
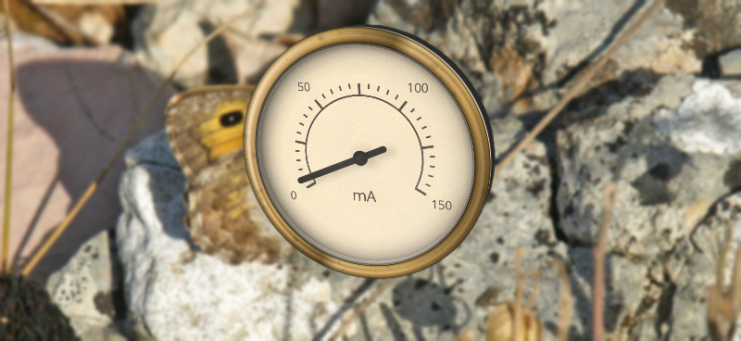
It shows 5 mA
